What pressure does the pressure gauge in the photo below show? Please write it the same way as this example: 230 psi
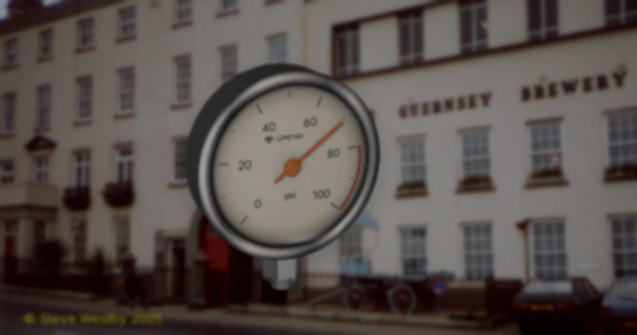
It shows 70 psi
